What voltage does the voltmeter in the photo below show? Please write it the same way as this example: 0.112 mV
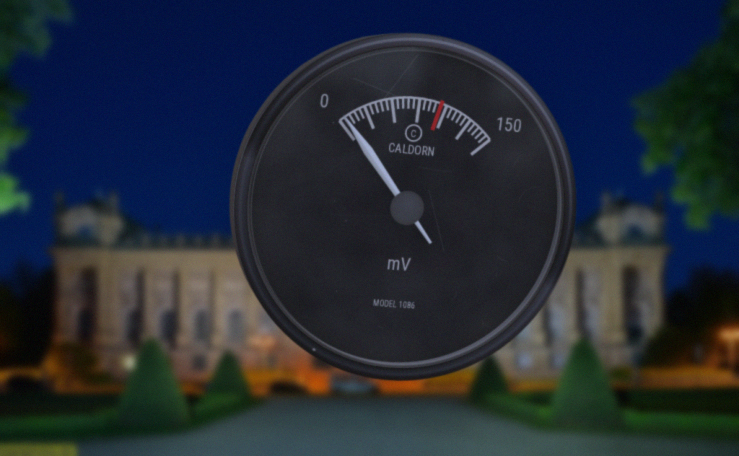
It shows 5 mV
